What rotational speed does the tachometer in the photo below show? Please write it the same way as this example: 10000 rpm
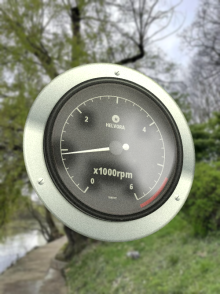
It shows 900 rpm
